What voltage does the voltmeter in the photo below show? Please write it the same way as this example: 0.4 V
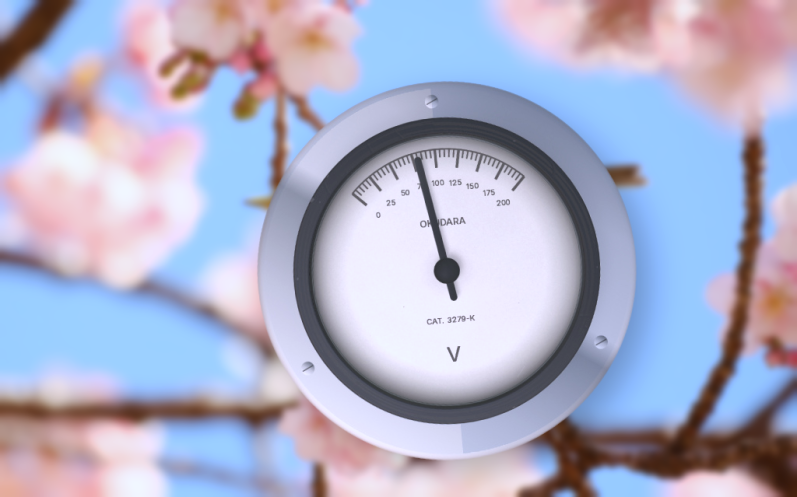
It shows 80 V
